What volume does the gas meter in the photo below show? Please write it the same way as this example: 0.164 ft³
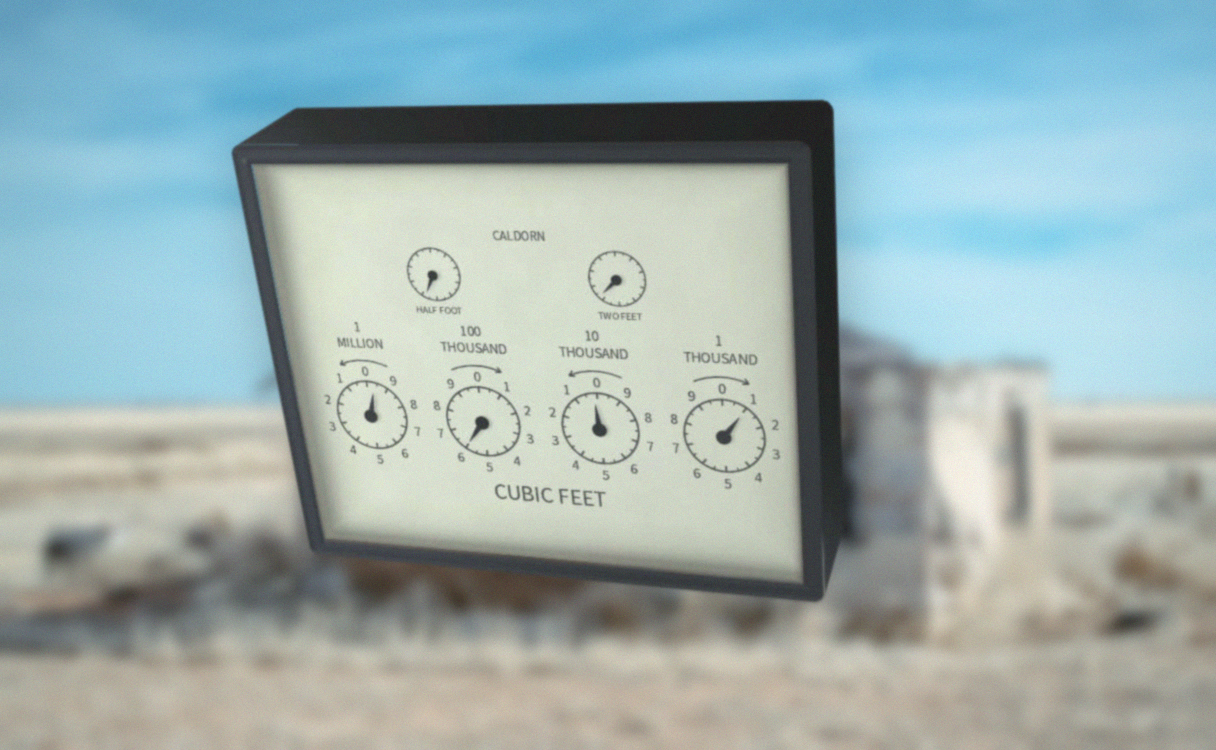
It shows 960100 ft³
